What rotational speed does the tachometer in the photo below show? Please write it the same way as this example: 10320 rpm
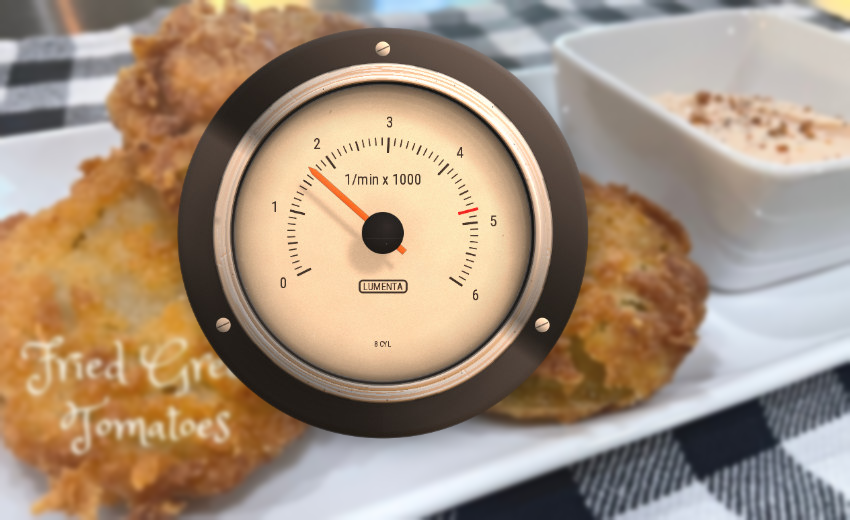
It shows 1700 rpm
